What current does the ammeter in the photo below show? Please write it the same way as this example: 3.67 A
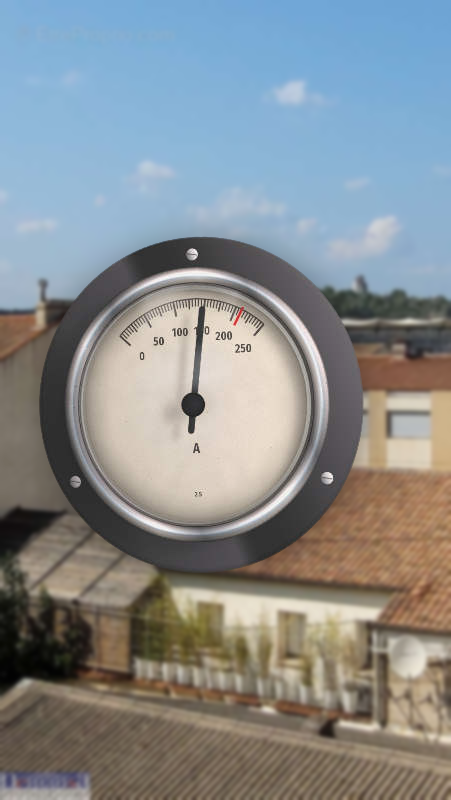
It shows 150 A
